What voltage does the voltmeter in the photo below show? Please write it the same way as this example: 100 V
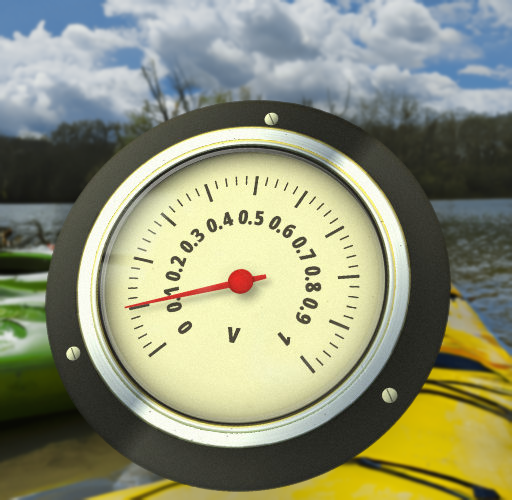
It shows 0.1 V
